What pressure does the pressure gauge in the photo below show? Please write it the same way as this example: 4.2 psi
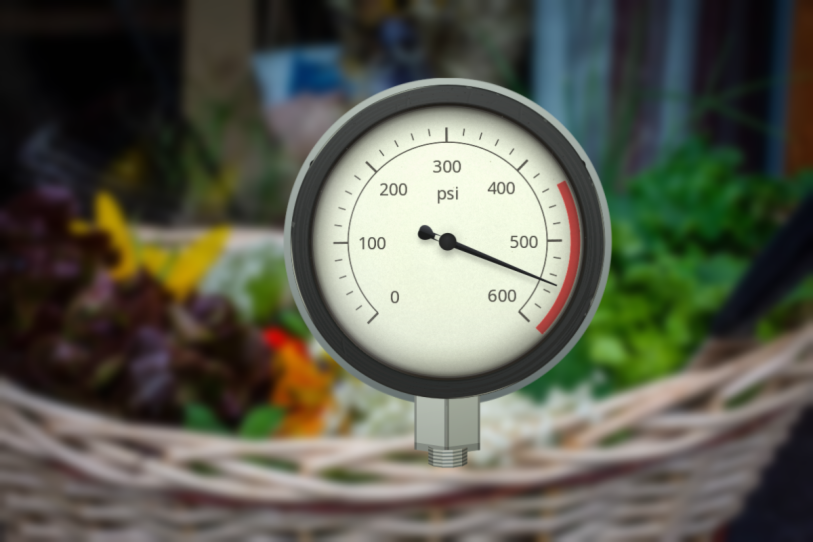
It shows 550 psi
